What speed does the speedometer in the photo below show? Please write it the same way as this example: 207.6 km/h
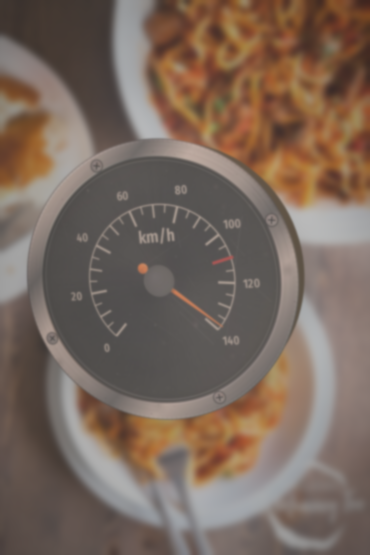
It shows 137.5 km/h
